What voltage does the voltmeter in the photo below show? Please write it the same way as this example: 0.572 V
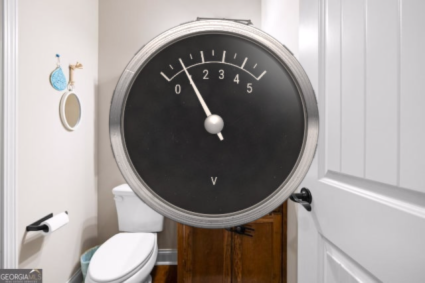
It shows 1 V
